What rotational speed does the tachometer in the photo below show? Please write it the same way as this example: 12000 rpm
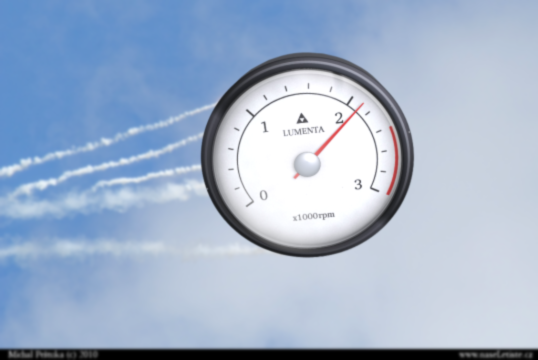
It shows 2100 rpm
